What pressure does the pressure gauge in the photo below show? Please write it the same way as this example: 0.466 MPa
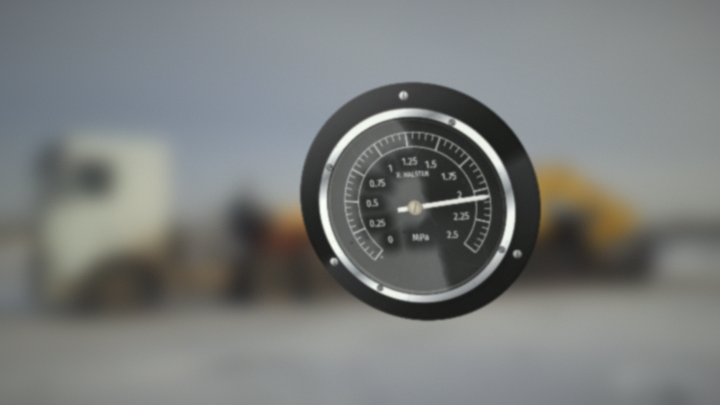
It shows 2.05 MPa
